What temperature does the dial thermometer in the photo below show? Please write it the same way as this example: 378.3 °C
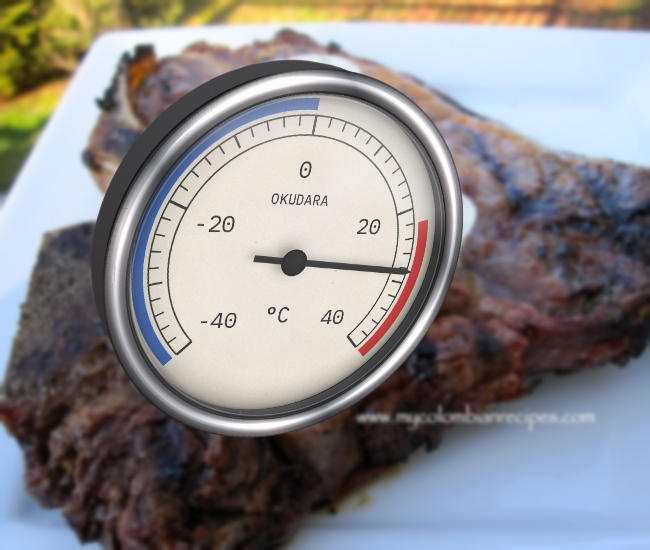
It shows 28 °C
